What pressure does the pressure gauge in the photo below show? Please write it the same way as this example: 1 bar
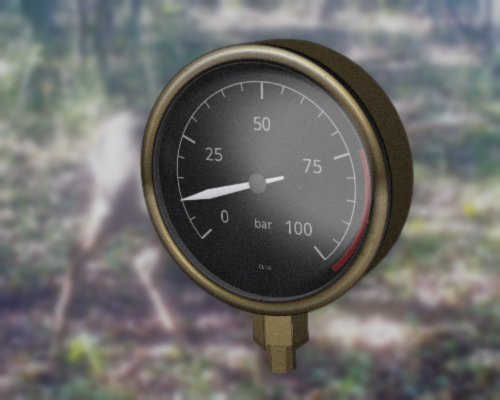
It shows 10 bar
